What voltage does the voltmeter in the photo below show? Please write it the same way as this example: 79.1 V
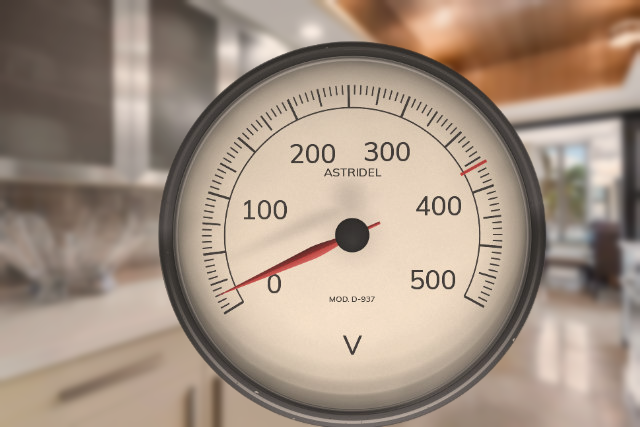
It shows 15 V
